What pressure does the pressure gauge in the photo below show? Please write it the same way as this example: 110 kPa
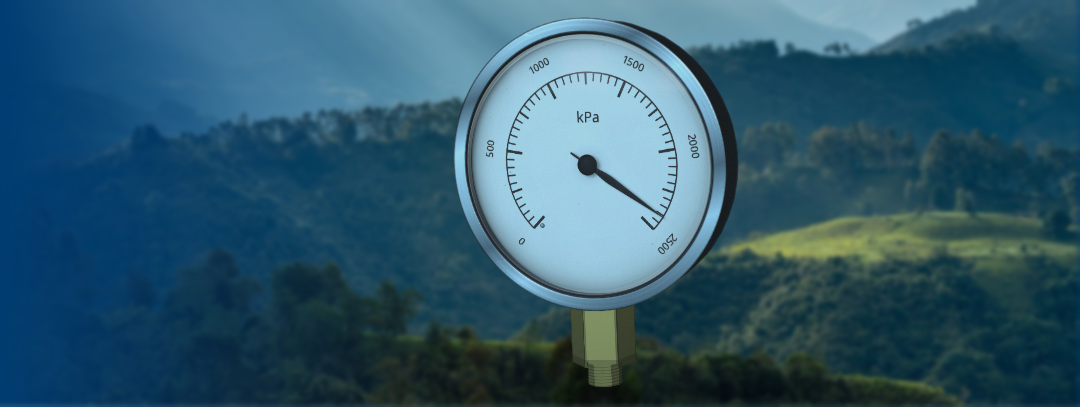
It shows 2400 kPa
